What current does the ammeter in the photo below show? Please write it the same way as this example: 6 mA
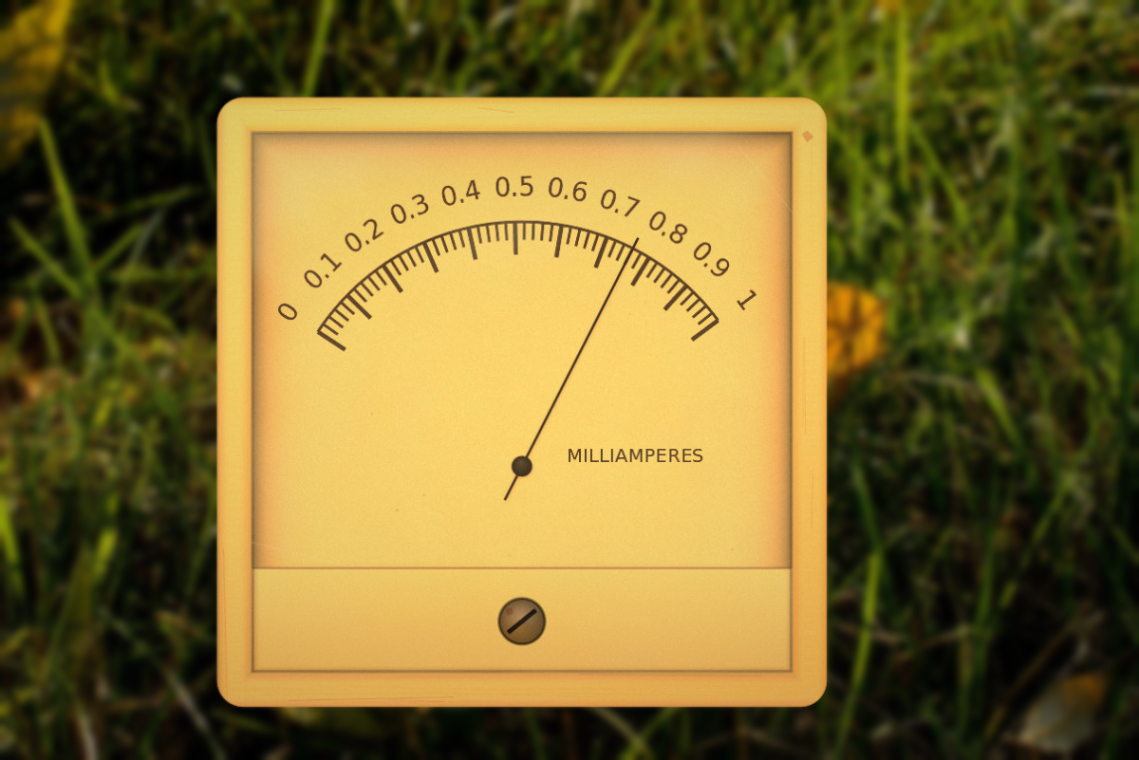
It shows 0.76 mA
